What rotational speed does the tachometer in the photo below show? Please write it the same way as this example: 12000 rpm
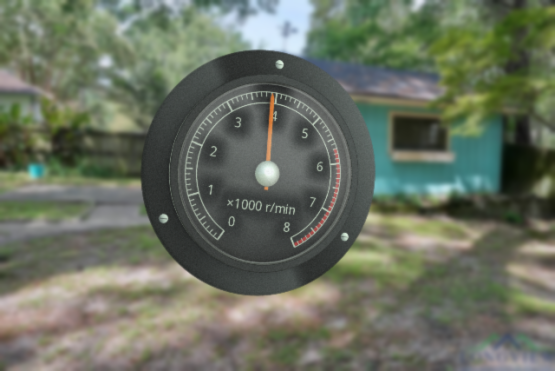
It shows 3900 rpm
